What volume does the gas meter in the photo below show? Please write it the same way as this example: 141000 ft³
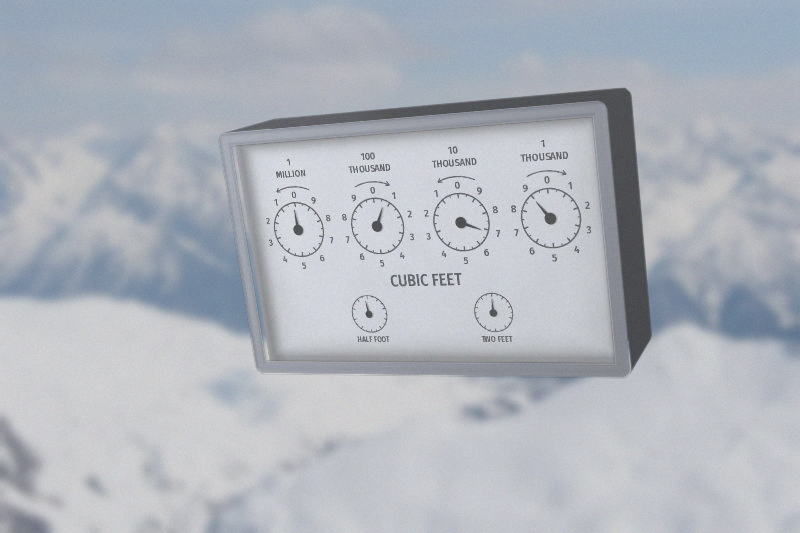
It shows 6900 ft³
